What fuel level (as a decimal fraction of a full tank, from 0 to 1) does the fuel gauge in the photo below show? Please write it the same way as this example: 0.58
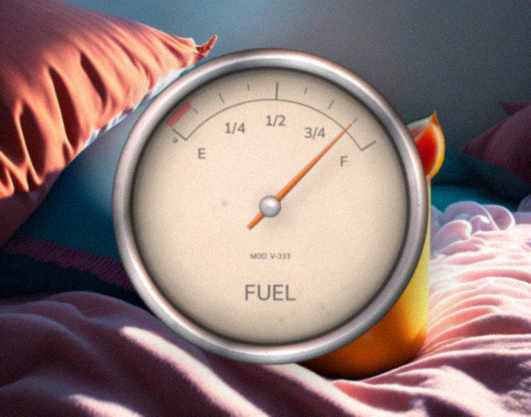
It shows 0.875
